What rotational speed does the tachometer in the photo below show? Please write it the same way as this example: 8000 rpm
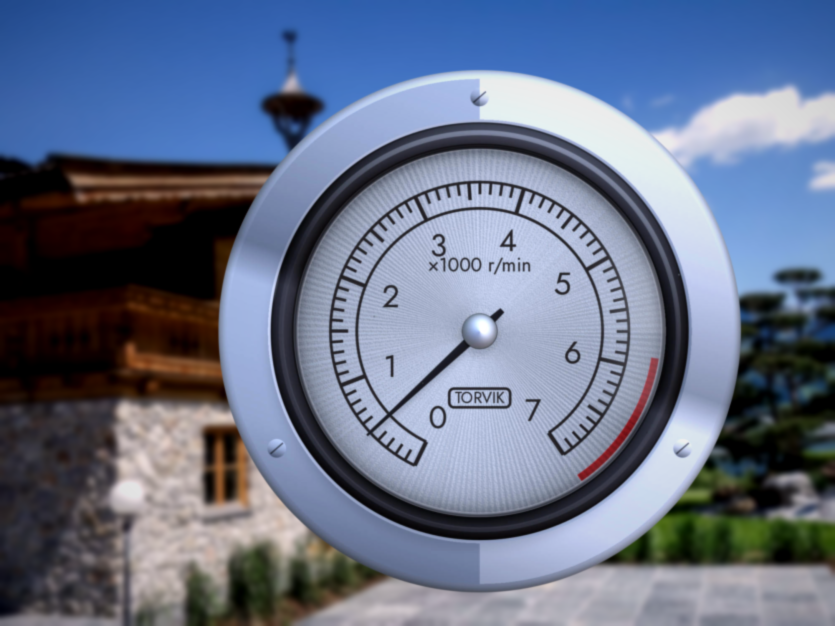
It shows 500 rpm
